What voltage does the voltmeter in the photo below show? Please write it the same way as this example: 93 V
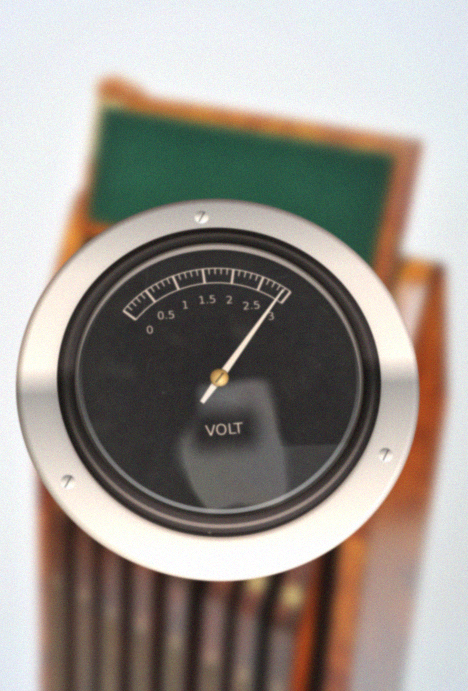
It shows 2.9 V
